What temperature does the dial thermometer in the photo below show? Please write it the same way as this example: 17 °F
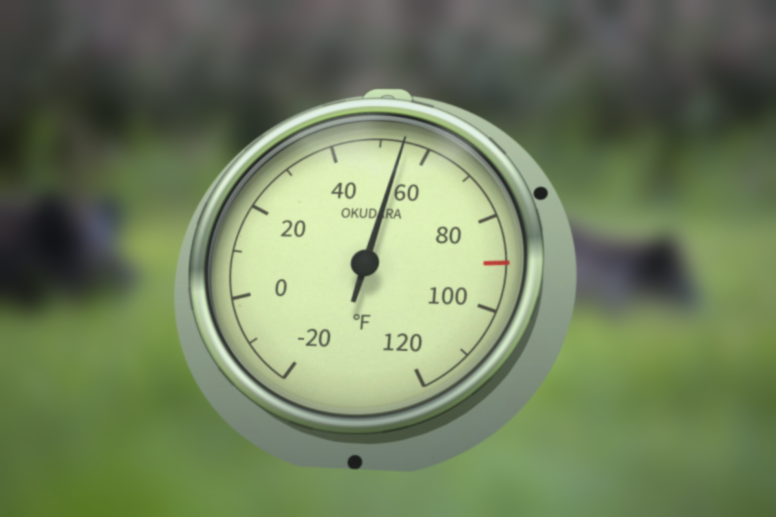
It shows 55 °F
